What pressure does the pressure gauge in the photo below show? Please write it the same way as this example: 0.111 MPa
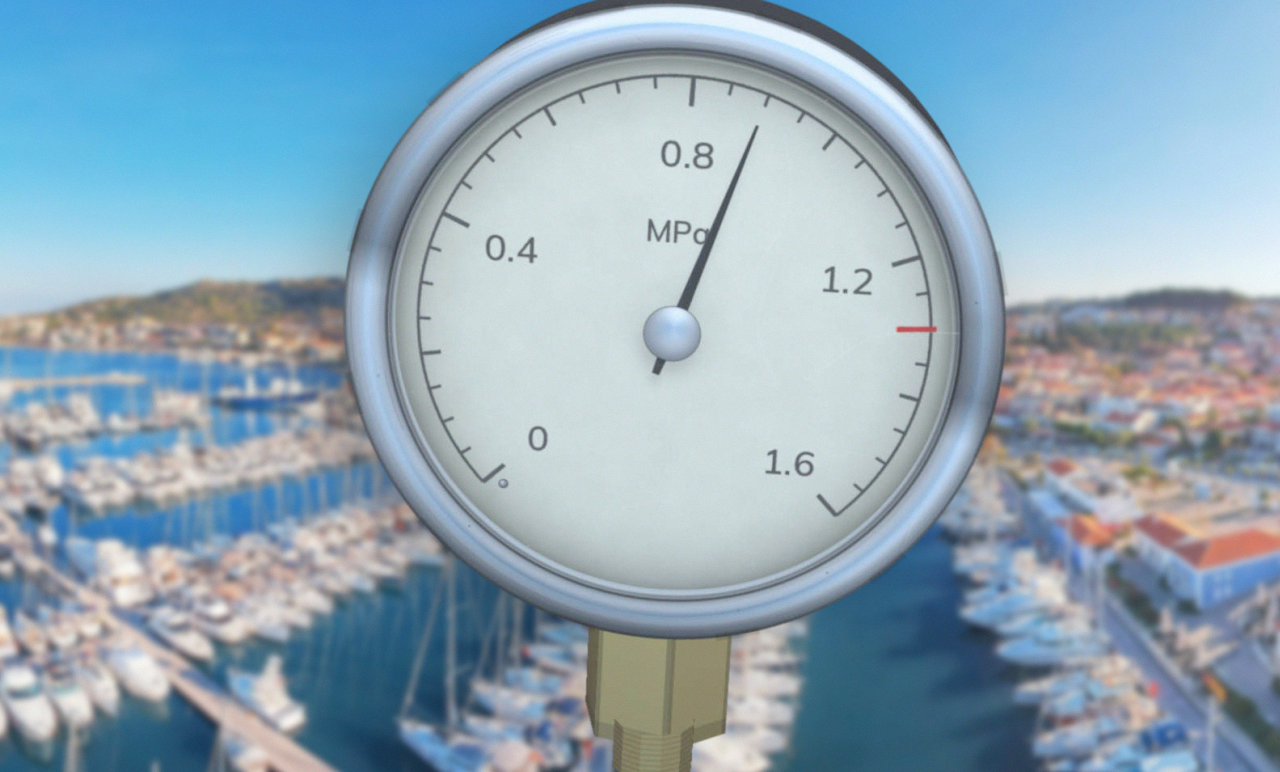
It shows 0.9 MPa
